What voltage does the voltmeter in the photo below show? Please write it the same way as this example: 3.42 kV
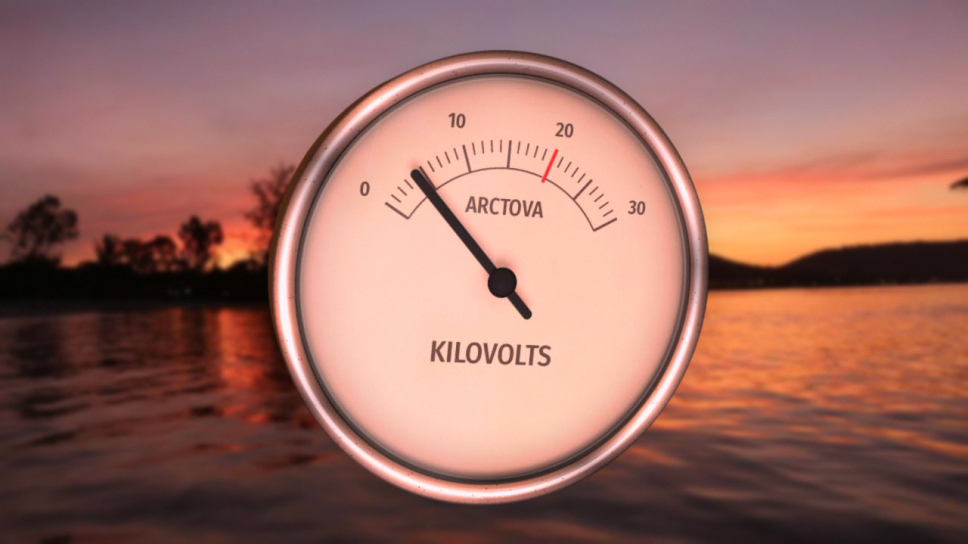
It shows 4 kV
